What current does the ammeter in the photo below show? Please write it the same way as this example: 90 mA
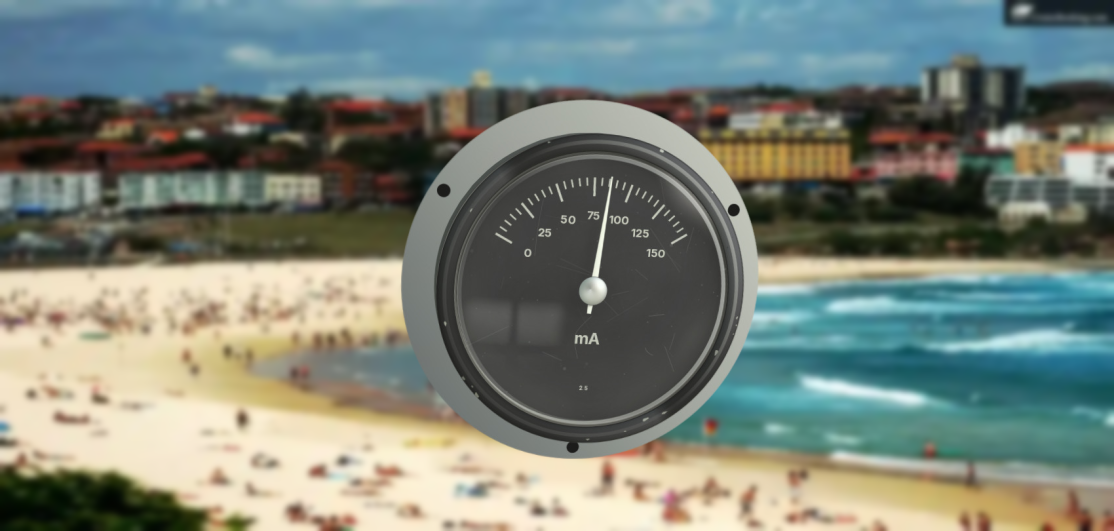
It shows 85 mA
